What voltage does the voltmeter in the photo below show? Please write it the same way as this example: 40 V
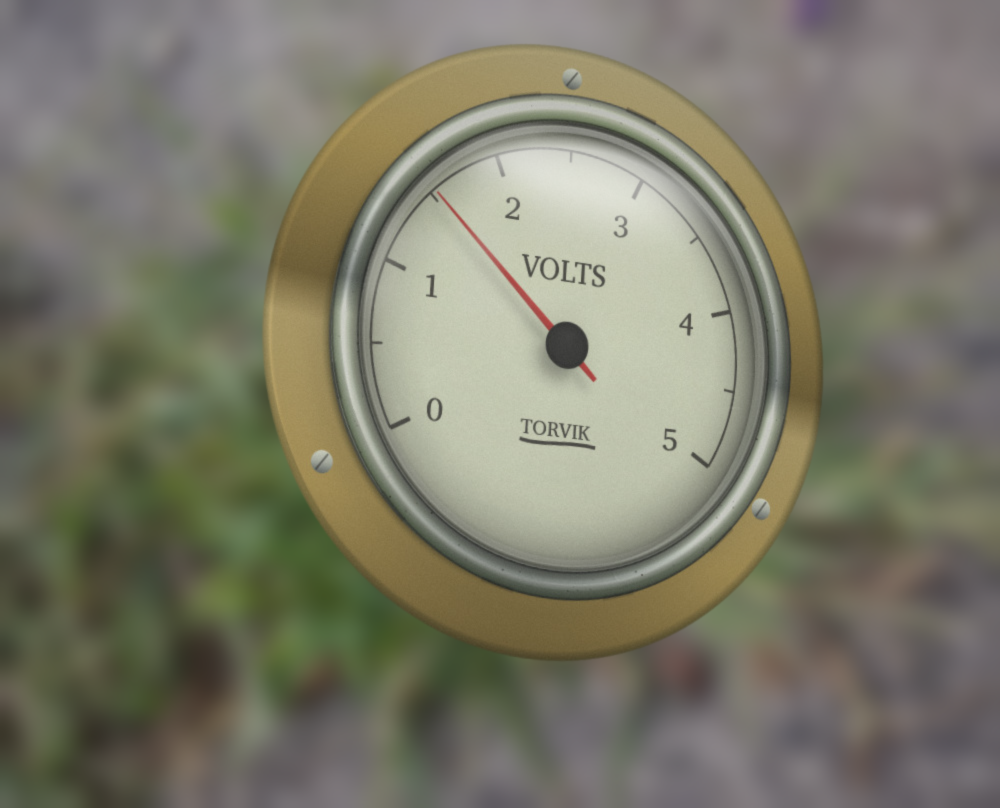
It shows 1.5 V
